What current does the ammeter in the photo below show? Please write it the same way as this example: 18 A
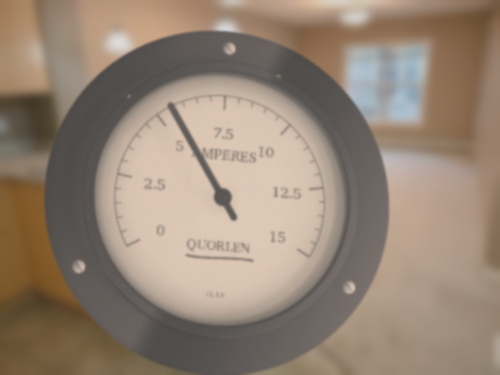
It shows 5.5 A
